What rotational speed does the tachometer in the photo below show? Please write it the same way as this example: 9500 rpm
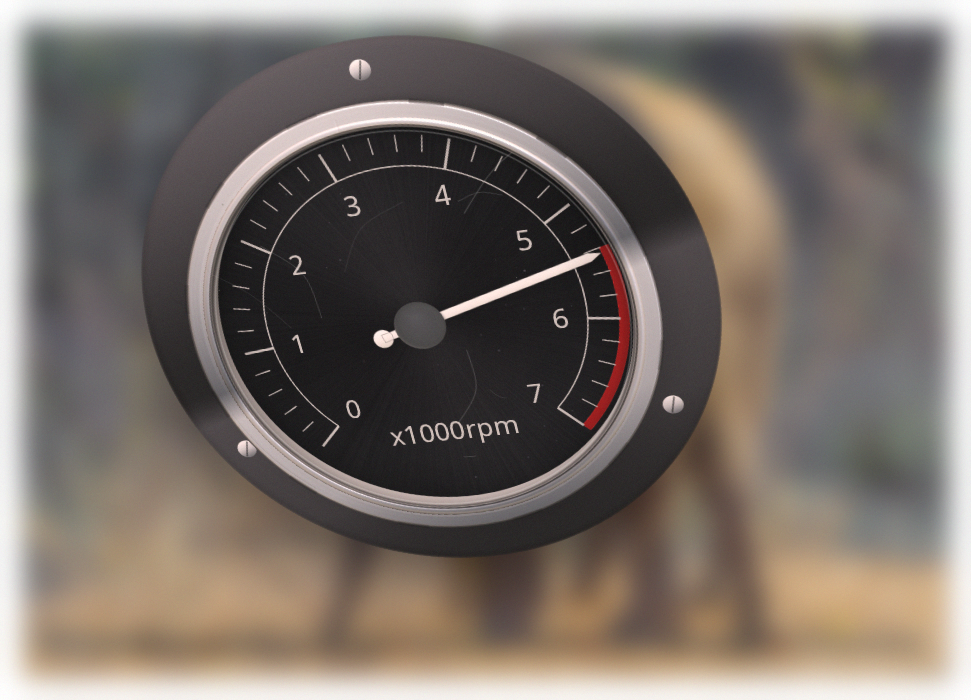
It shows 5400 rpm
